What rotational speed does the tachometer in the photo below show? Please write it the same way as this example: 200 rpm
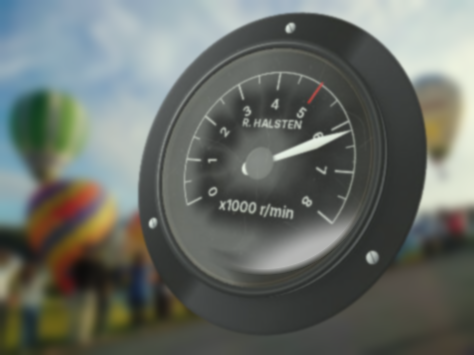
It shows 6250 rpm
